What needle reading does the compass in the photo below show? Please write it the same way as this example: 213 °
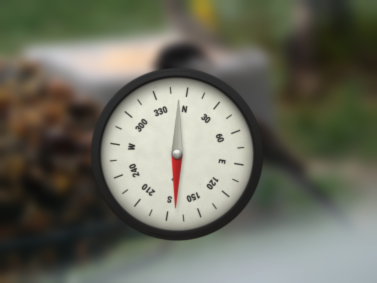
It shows 172.5 °
